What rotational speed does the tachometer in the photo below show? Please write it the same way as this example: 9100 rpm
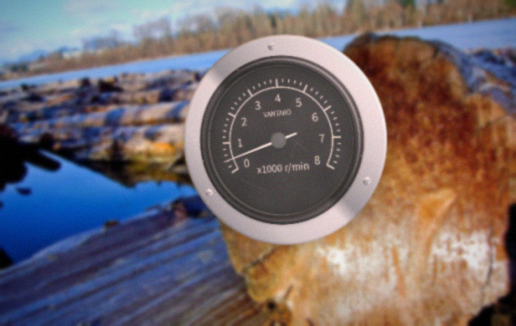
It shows 400 rpm
